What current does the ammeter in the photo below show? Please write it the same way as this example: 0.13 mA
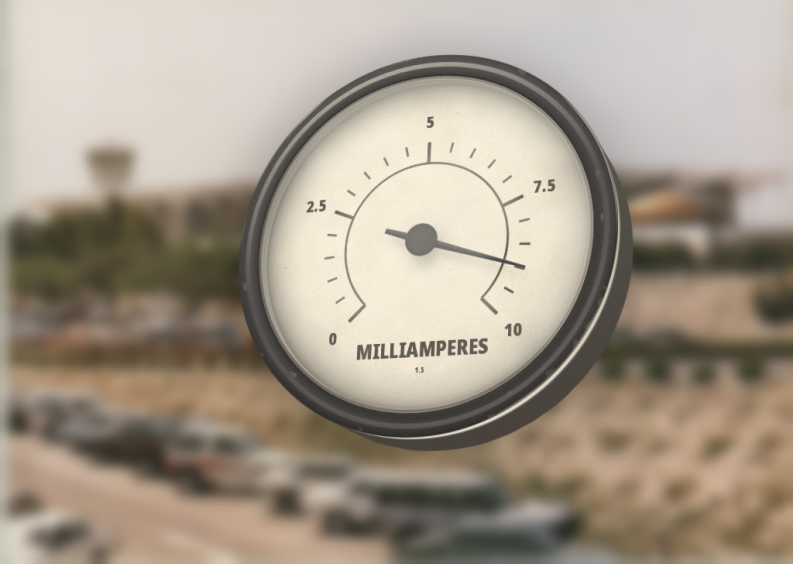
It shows 9 mA
